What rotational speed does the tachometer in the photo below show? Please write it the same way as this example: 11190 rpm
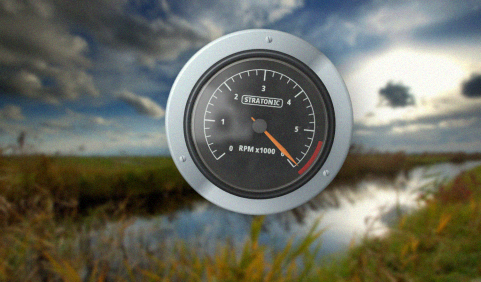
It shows 5900 rpm
